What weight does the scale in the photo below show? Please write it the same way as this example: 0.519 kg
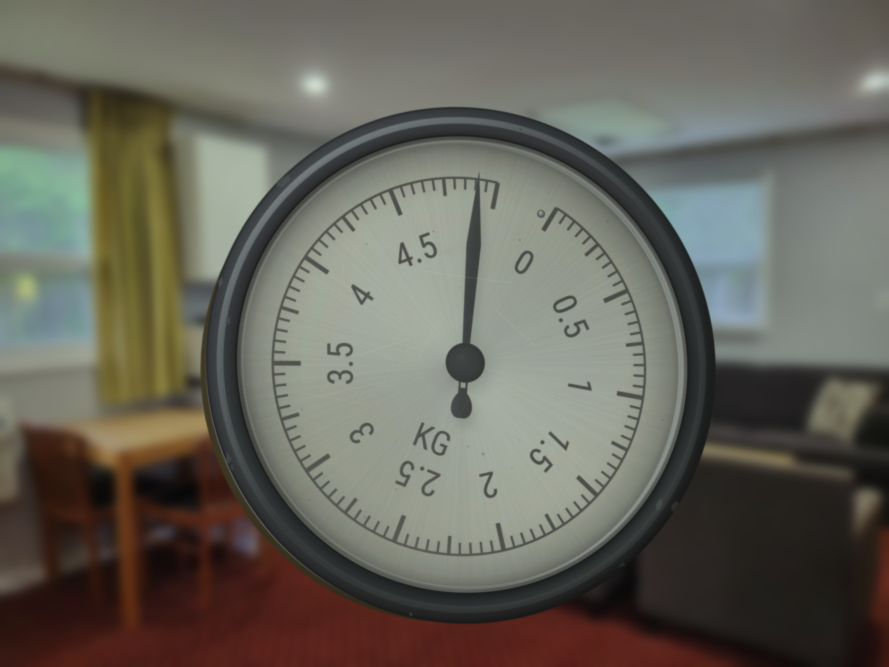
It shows 4.9 kg
